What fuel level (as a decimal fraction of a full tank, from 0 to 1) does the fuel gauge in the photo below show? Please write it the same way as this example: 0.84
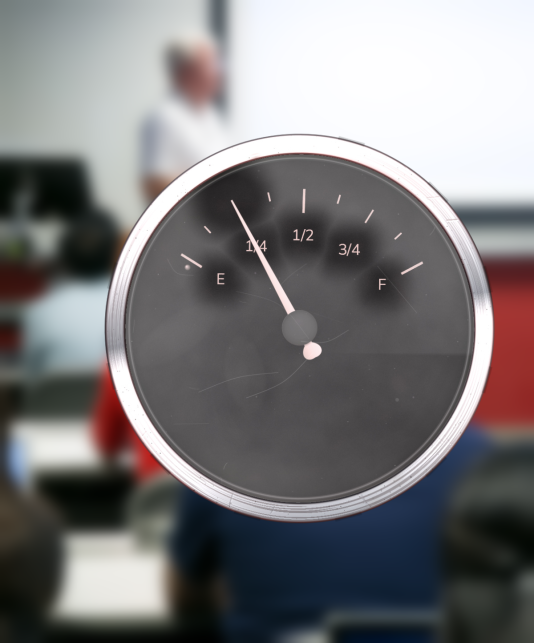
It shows 0.25
